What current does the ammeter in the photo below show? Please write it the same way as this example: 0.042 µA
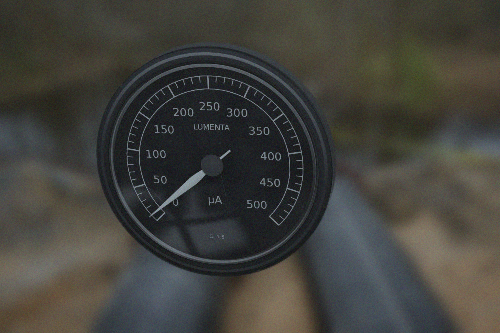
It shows 10 µA
